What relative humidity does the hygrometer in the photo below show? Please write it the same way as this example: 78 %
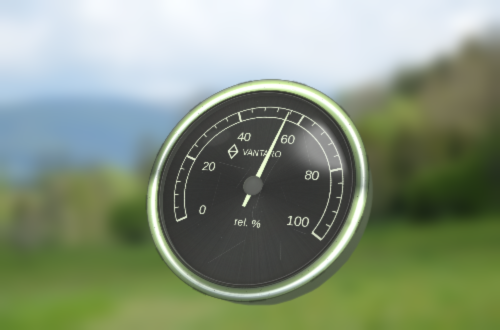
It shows 56 %
